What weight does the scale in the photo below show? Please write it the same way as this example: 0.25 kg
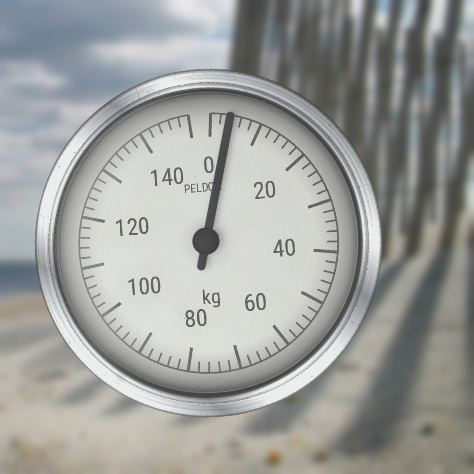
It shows 4 kg
